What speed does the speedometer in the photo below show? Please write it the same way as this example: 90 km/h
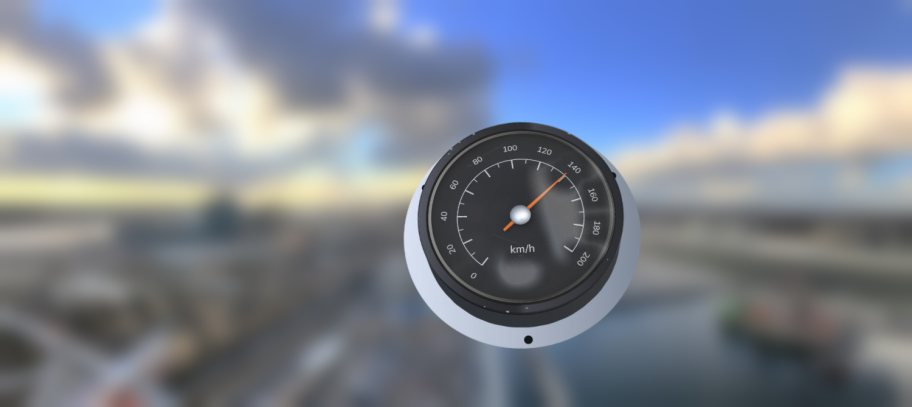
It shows 140 km/h
